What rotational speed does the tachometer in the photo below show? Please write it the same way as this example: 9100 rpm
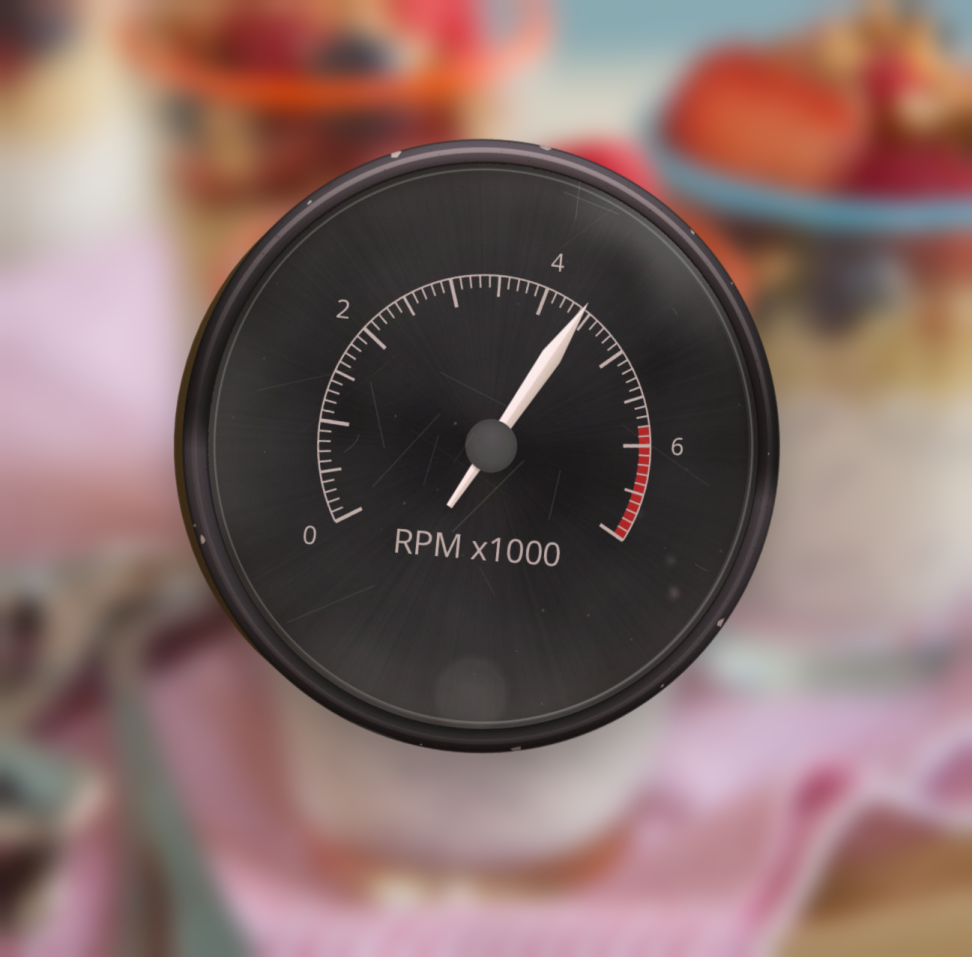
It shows 4400 rpm
